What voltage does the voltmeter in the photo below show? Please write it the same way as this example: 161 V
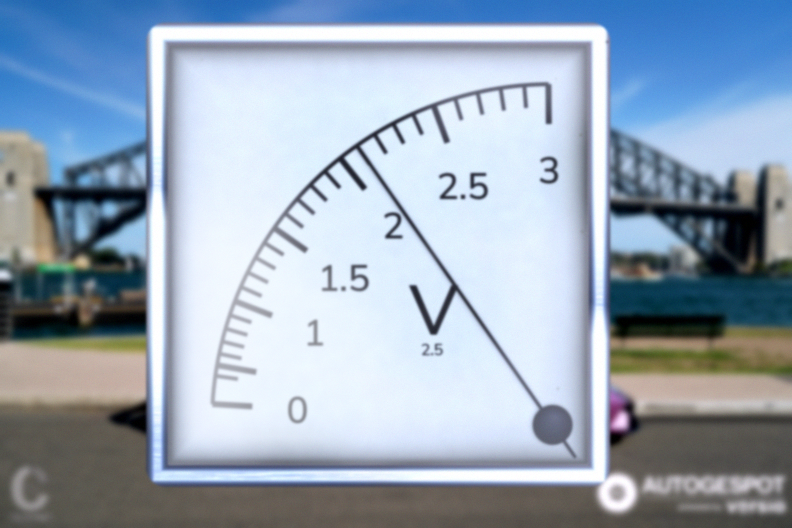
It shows 2.1 V
